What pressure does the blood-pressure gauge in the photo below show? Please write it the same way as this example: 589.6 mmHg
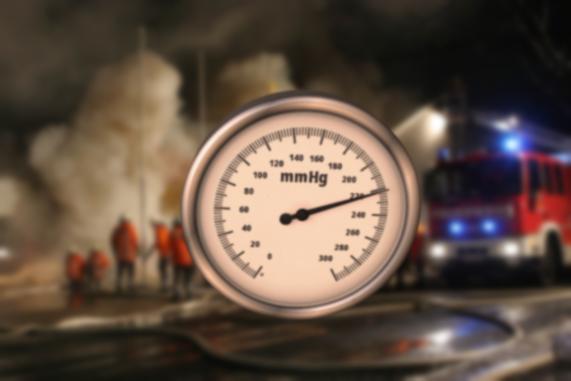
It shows 220 mmHg
